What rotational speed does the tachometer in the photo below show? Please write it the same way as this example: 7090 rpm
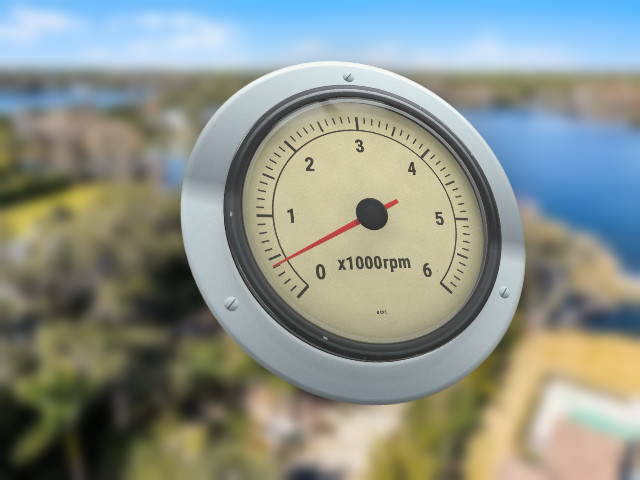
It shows 400 rpm
